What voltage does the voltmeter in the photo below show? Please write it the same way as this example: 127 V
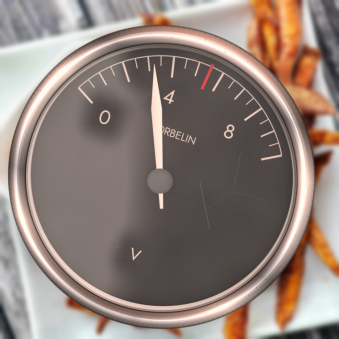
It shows 3.25 V
